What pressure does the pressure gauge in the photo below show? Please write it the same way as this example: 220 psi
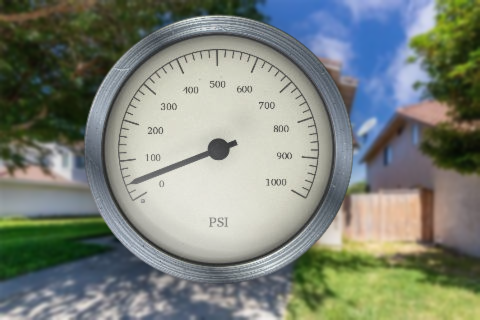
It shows 40 psi
